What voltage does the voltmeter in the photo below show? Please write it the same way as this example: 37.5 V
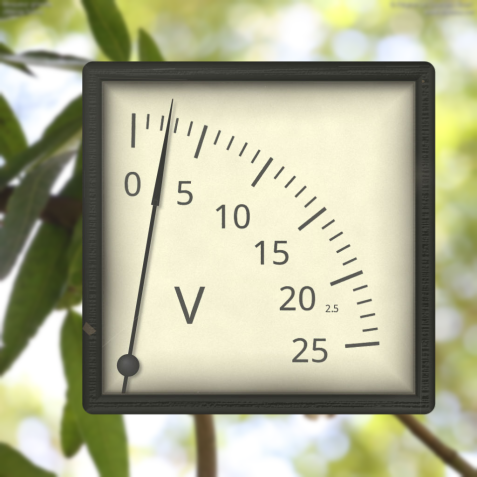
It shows 2.5 V
